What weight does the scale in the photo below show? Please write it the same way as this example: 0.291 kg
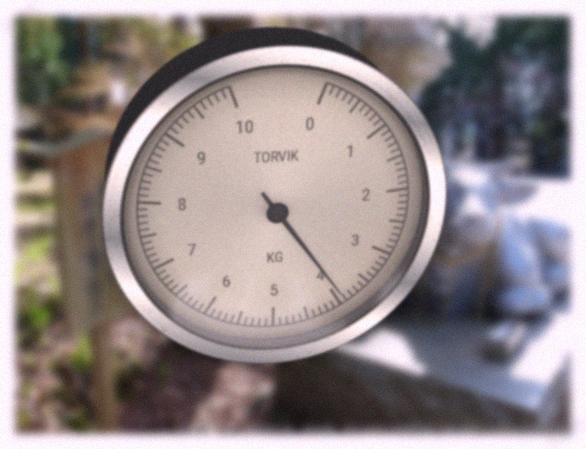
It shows 3.9 kg
